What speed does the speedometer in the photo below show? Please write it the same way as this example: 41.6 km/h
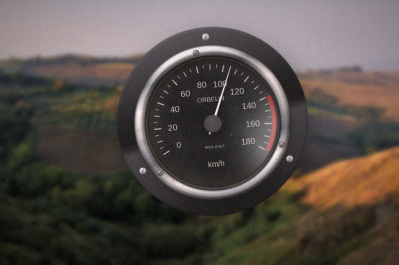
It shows 105 km/h
